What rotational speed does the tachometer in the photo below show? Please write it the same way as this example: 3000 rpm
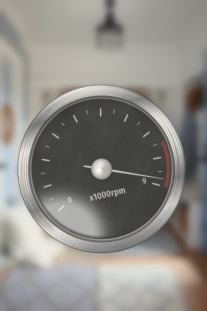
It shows 8750 rpm
